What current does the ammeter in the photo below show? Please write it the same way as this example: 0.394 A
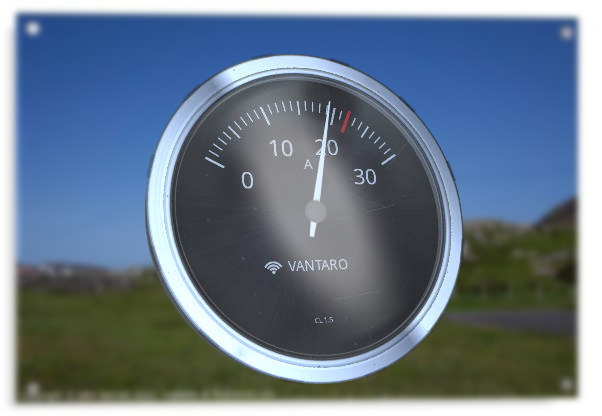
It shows 19 A
